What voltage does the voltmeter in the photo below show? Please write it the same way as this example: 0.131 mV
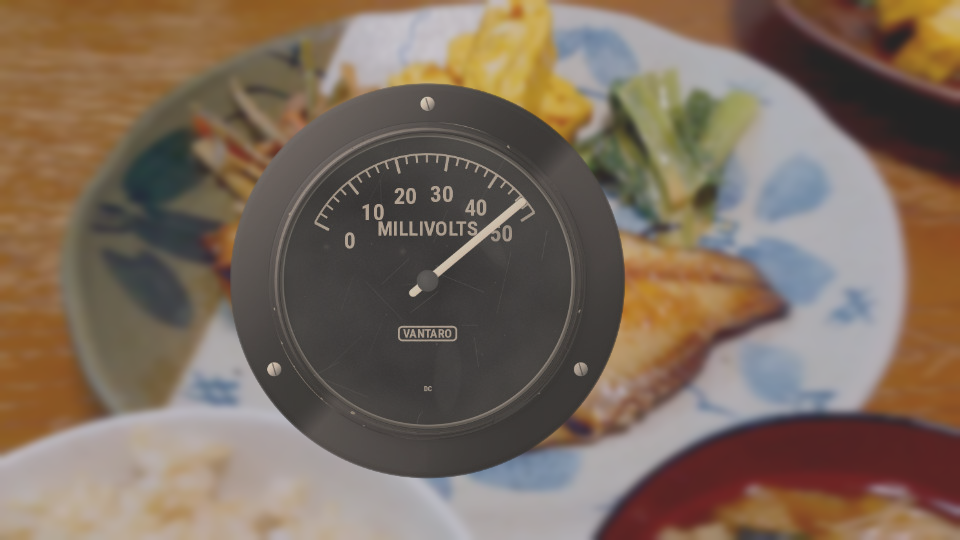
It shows 47 mV
